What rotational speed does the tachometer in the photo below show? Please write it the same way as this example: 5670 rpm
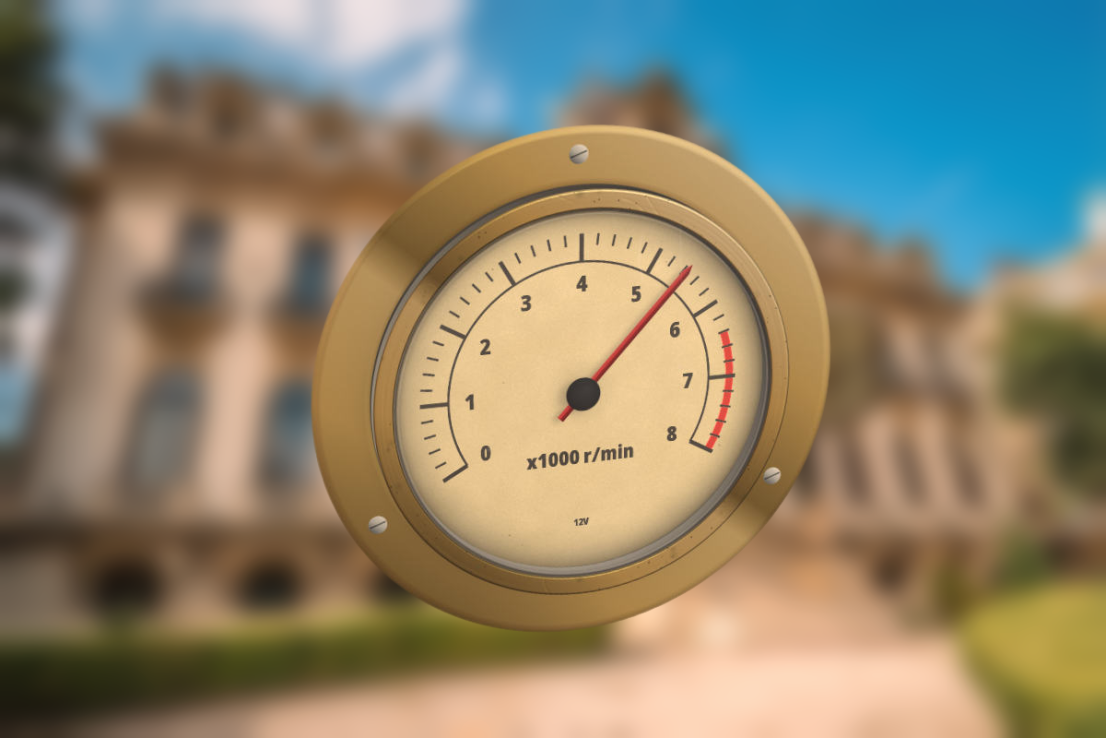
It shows 5400 rpm
